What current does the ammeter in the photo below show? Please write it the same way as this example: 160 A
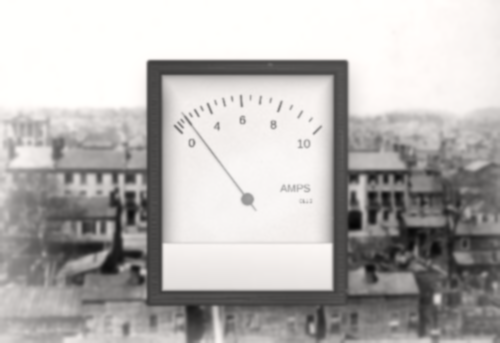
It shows 2 A
